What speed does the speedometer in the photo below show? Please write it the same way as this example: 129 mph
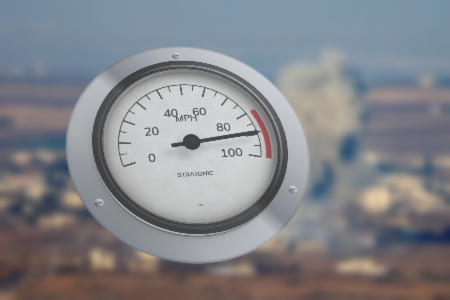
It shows 90 mph
